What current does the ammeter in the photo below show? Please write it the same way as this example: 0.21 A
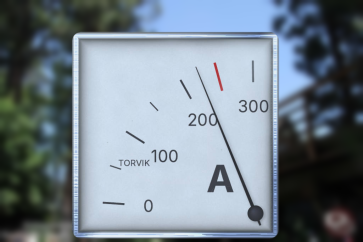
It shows 225 A
